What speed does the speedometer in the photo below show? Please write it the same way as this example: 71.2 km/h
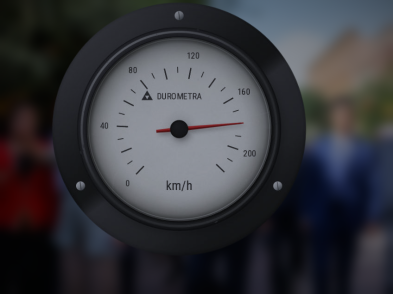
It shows 180 km/h
